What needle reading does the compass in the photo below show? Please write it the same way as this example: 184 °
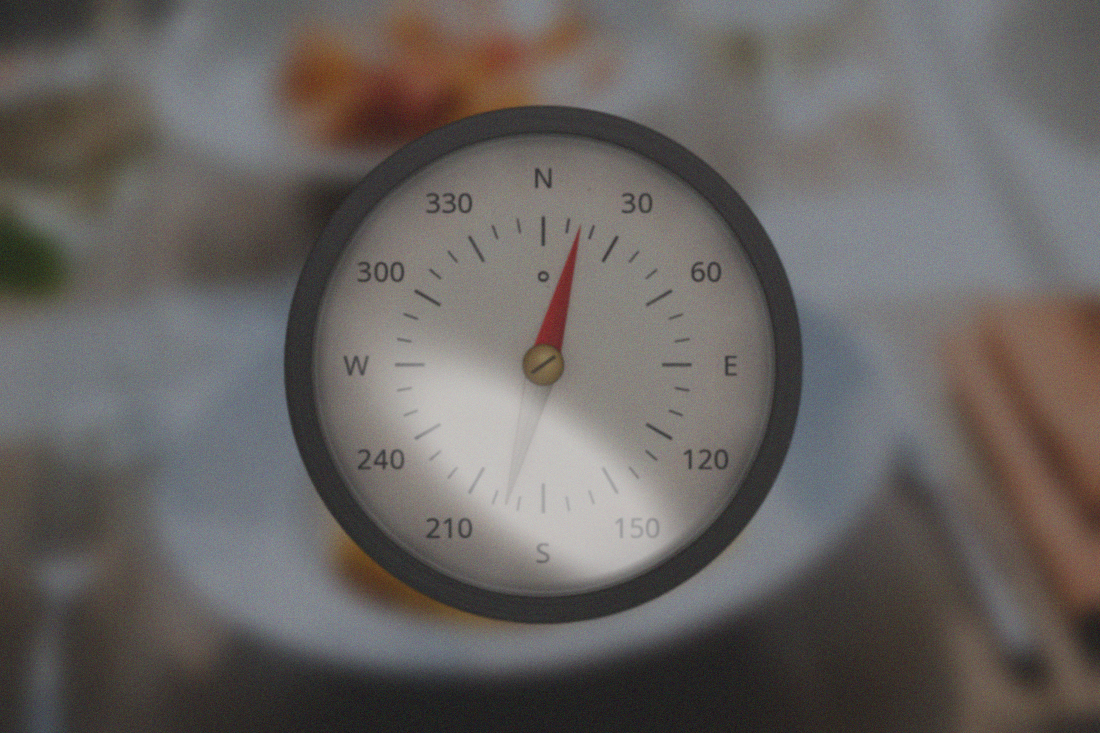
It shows 15 °
